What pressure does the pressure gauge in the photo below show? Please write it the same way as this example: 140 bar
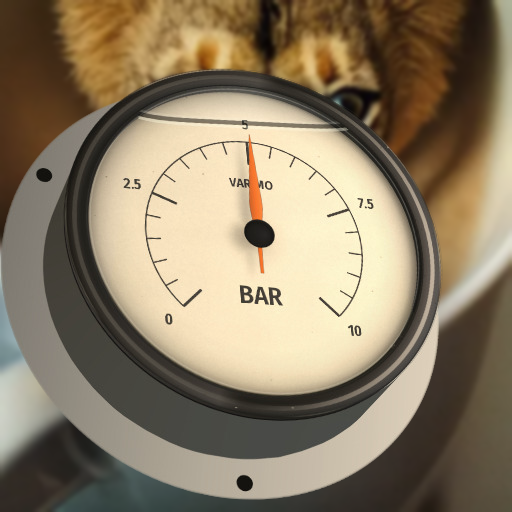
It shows 5 bar
